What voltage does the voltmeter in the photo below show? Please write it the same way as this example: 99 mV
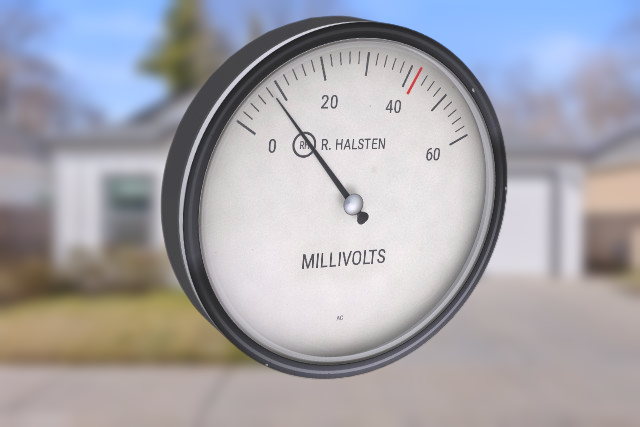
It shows 8 mV
